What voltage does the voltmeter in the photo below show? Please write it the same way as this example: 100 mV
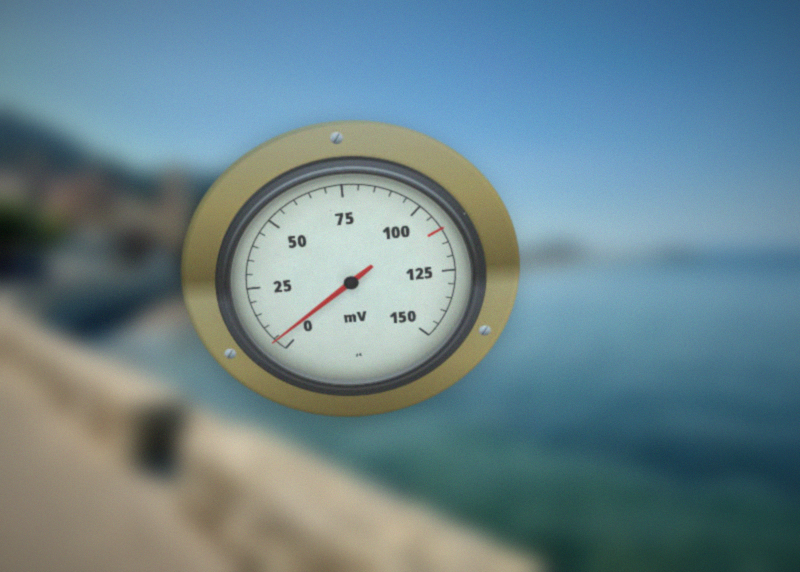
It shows 5 mV
